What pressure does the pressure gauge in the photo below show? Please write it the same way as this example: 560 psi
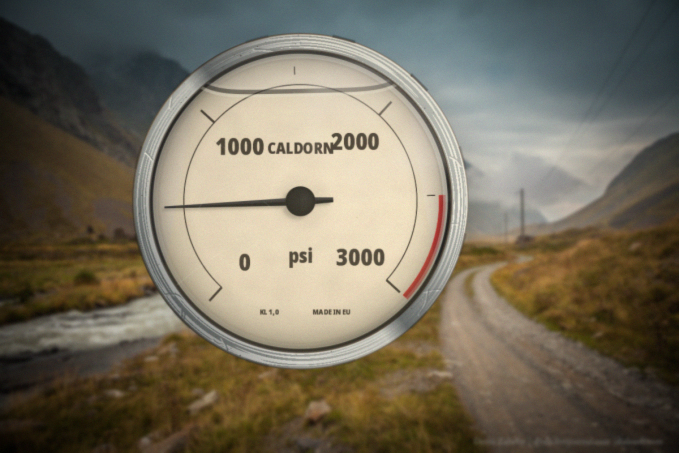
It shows 500 psi
